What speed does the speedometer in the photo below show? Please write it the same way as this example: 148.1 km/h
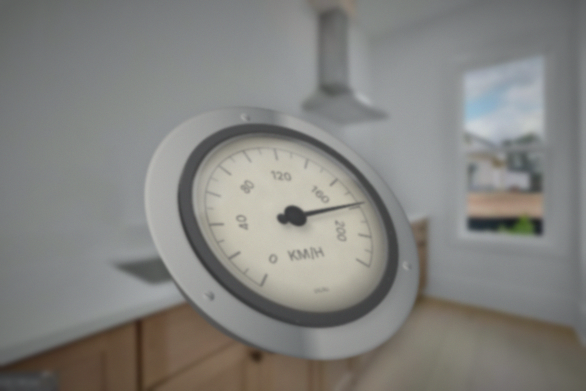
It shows 180 km/h
